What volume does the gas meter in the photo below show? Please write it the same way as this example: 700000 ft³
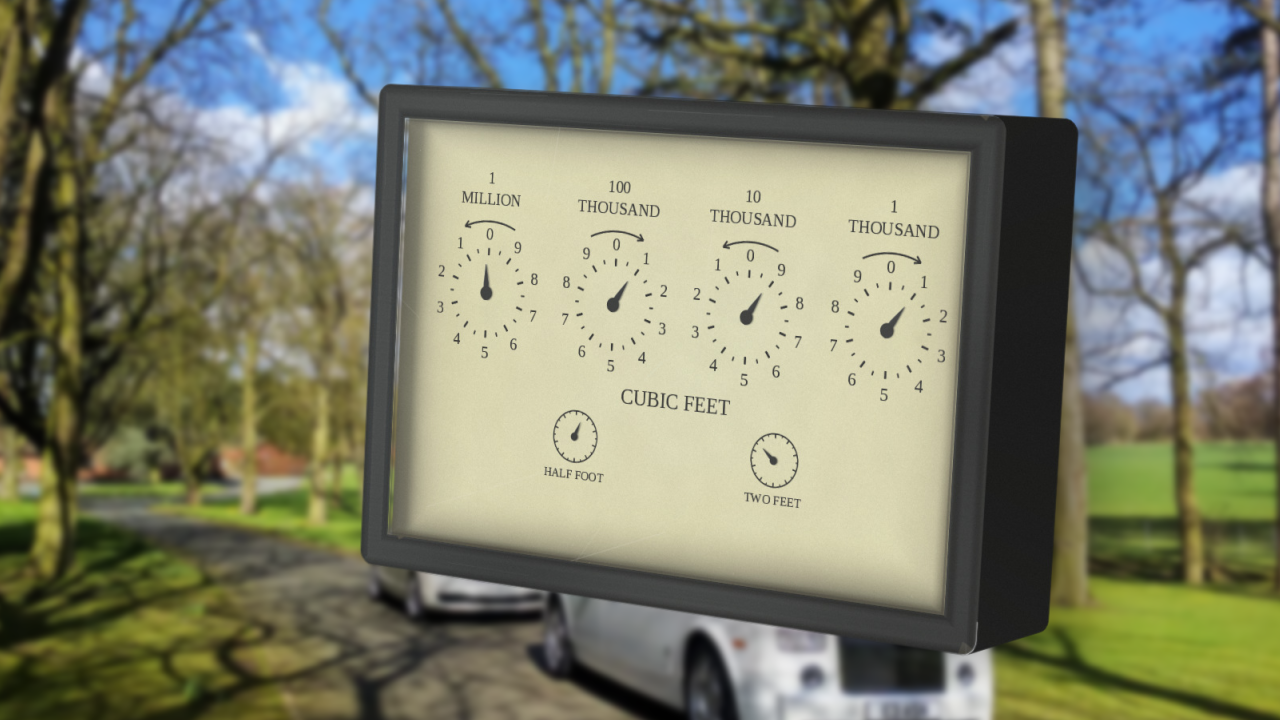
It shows 9100 ft³
